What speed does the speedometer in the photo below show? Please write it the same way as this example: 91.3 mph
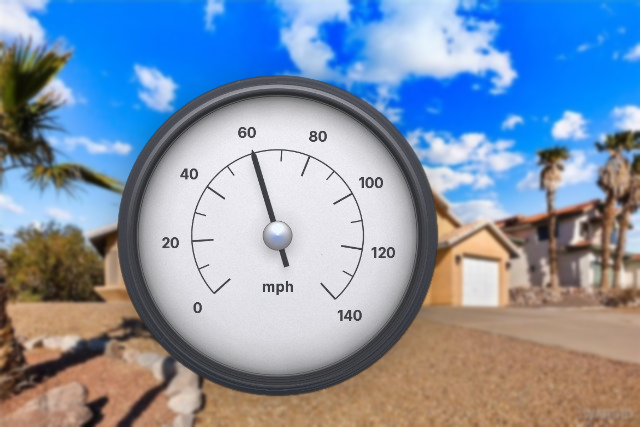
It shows 60 mph
